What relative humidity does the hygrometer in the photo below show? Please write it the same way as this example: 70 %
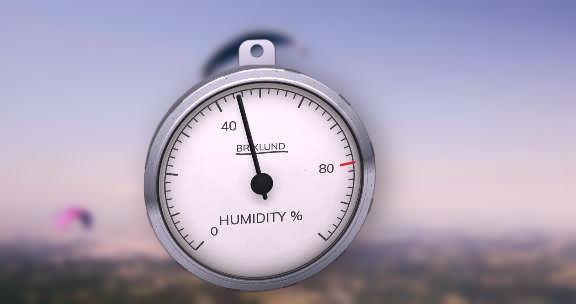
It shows 45 %
